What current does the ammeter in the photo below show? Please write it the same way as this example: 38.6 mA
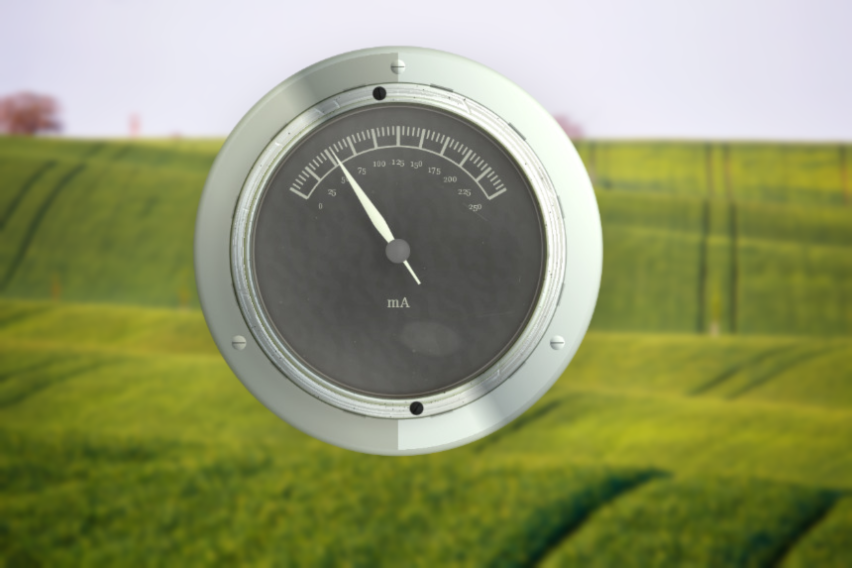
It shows 55 mA
